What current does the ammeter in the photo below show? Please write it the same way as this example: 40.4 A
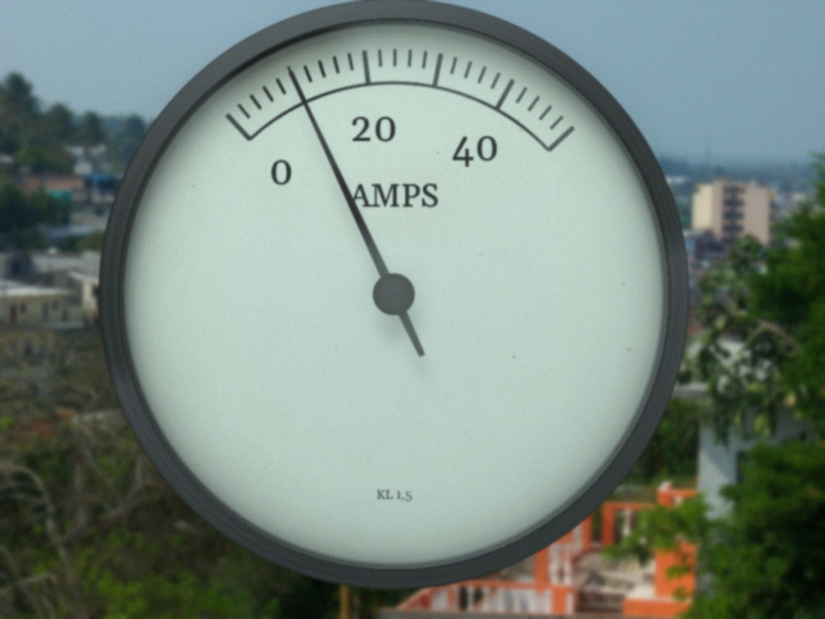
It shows 10 A
